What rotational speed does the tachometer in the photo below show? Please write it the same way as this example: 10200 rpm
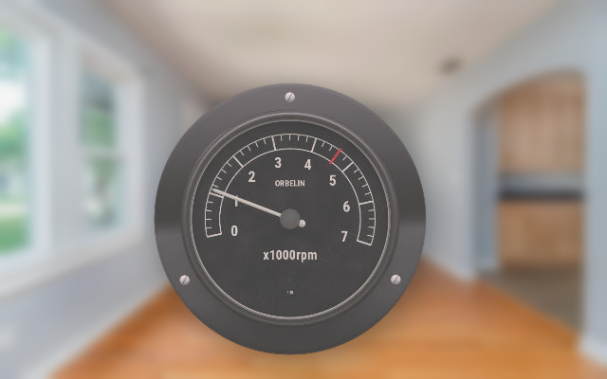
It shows 1100 rpm
